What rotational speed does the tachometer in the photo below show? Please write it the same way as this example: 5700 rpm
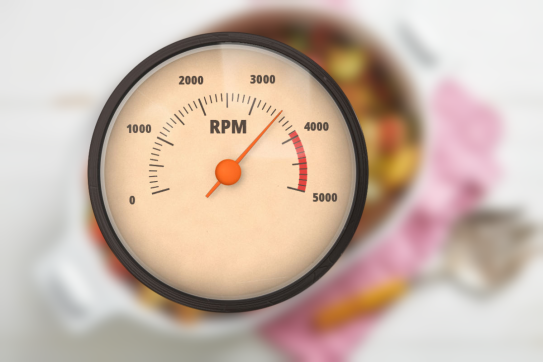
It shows 3500 rpm
